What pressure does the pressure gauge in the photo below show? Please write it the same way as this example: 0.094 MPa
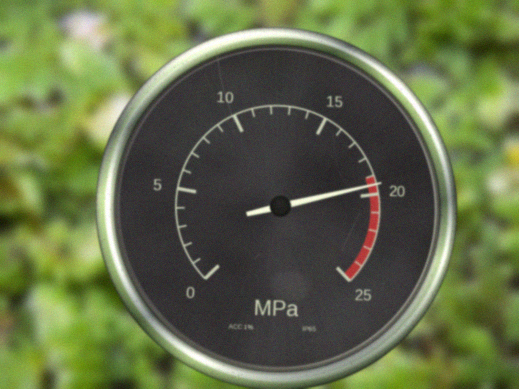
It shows 19.5 MPa
